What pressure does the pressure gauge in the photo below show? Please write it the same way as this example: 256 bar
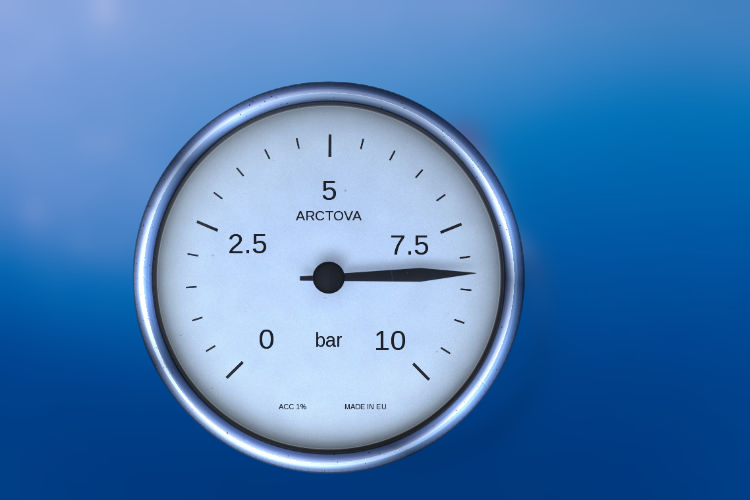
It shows 8.25 bar
